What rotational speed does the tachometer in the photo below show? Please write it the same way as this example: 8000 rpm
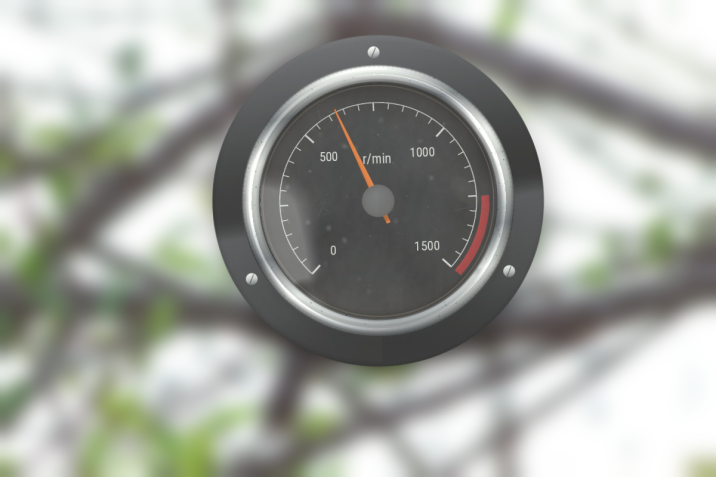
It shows 625 rpm
